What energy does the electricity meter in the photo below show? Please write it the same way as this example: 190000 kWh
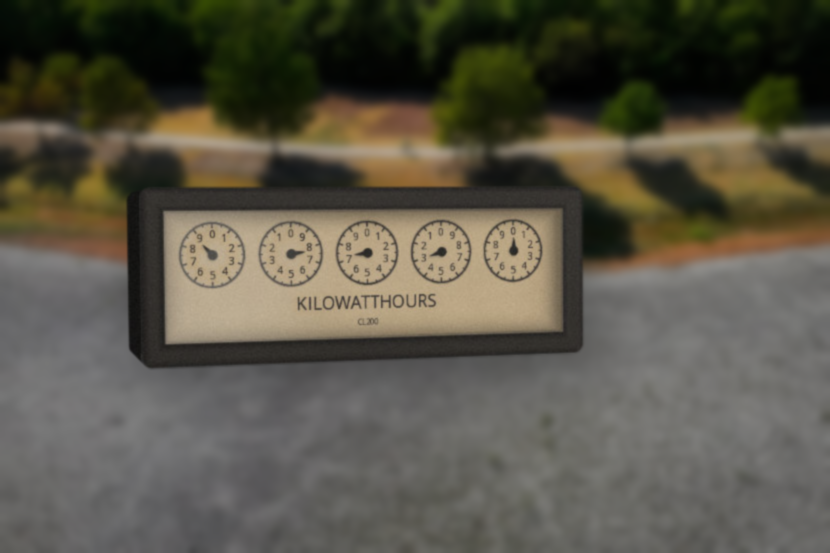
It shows 87730 kWh
